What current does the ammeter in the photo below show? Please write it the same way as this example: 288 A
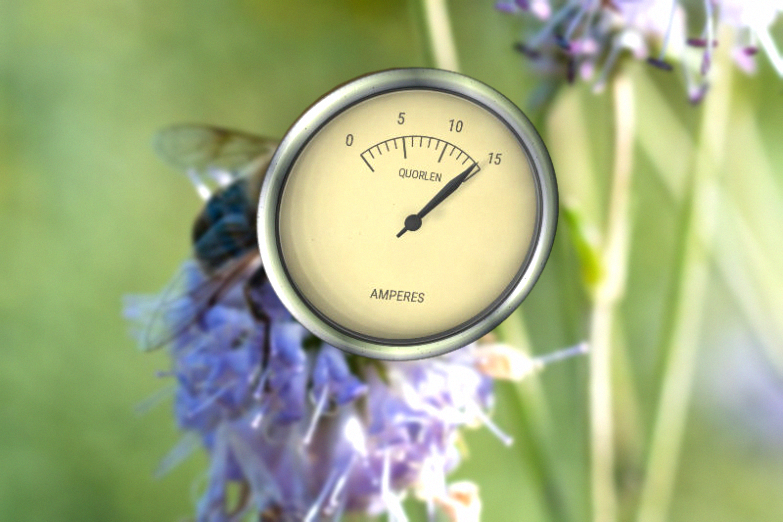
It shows 14 A
